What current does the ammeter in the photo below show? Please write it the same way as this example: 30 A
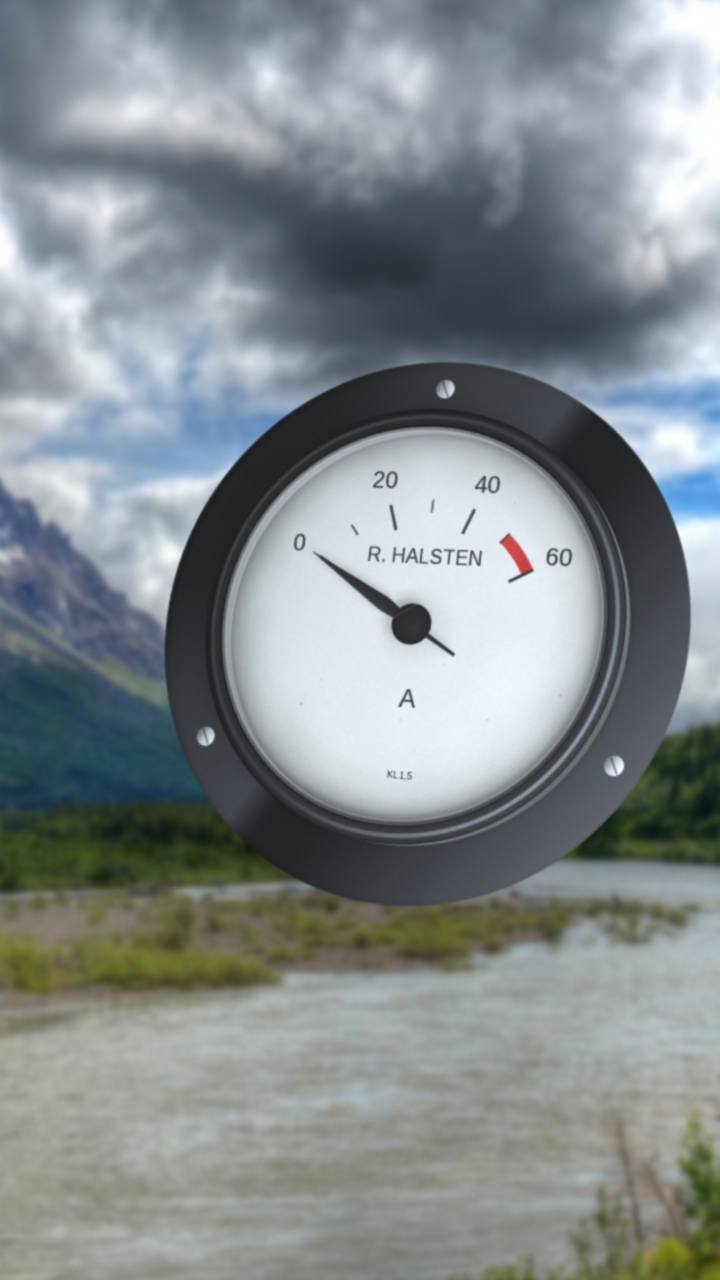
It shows 0 A
